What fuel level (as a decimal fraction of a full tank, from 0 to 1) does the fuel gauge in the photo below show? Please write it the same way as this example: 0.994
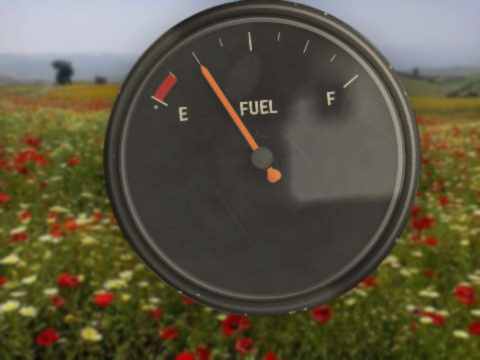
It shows 0.25
